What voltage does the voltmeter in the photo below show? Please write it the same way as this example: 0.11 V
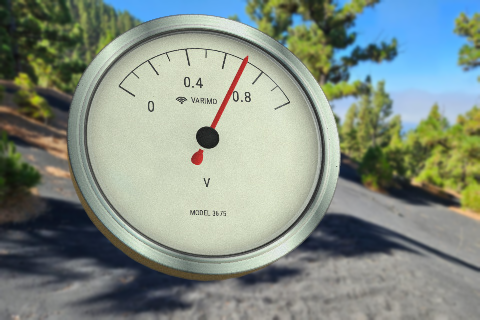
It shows 0.7 V
